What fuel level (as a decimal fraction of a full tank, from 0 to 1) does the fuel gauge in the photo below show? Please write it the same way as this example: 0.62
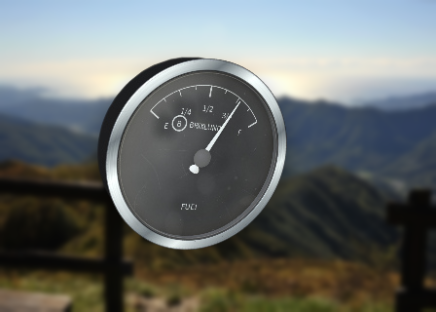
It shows 0.75
